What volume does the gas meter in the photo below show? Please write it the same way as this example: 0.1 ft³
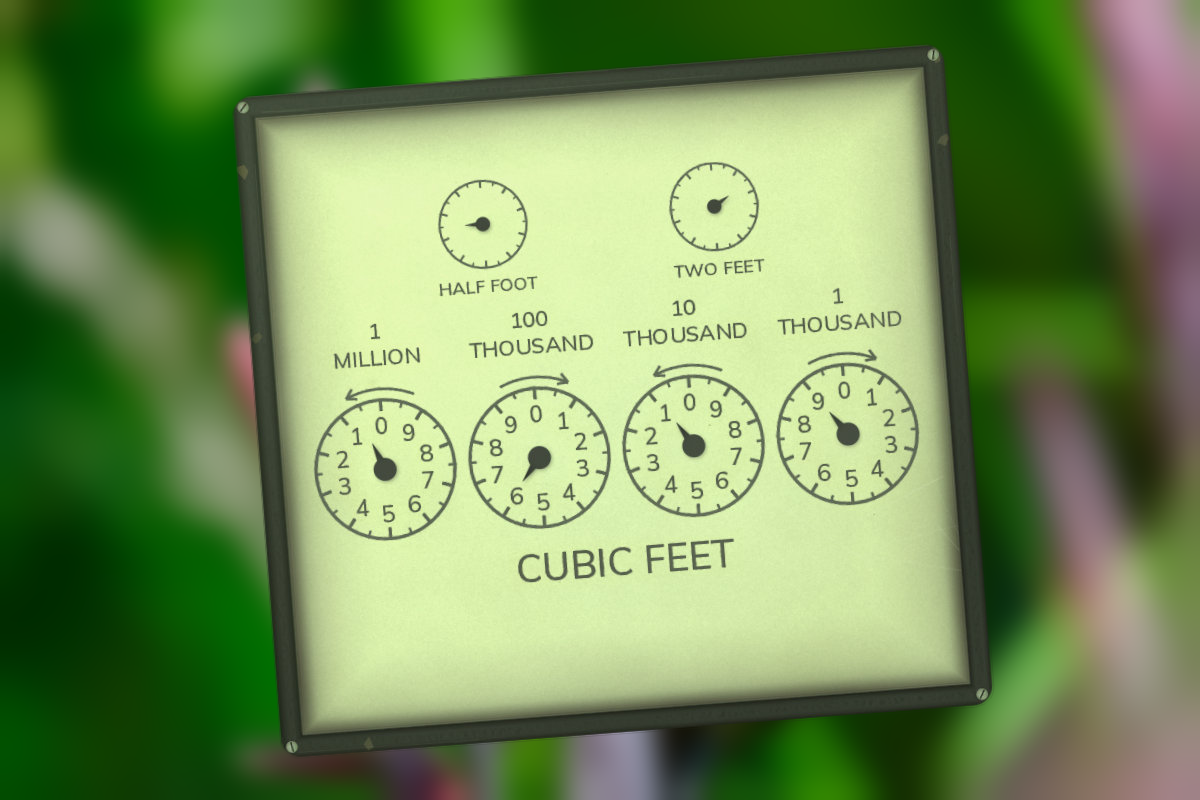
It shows 60900 ft³
